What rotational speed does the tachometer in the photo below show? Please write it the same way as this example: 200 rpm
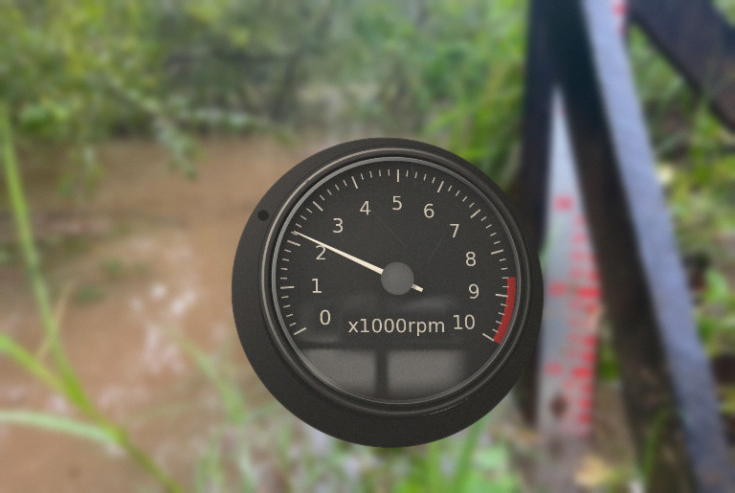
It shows 2200 rpm
